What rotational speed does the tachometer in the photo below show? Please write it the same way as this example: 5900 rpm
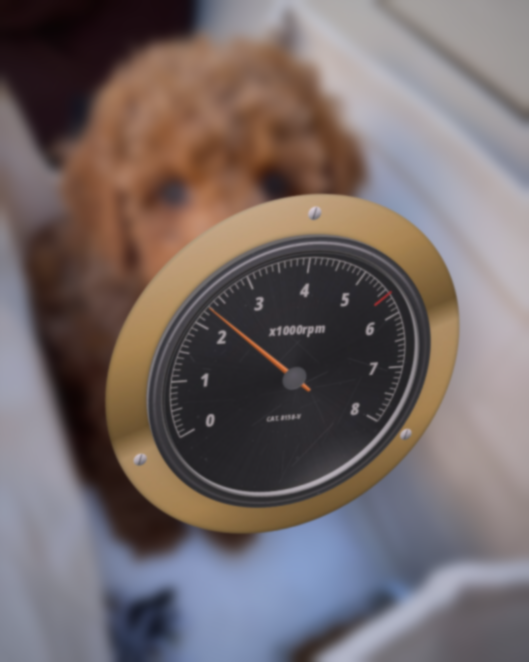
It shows 2300 rpm
